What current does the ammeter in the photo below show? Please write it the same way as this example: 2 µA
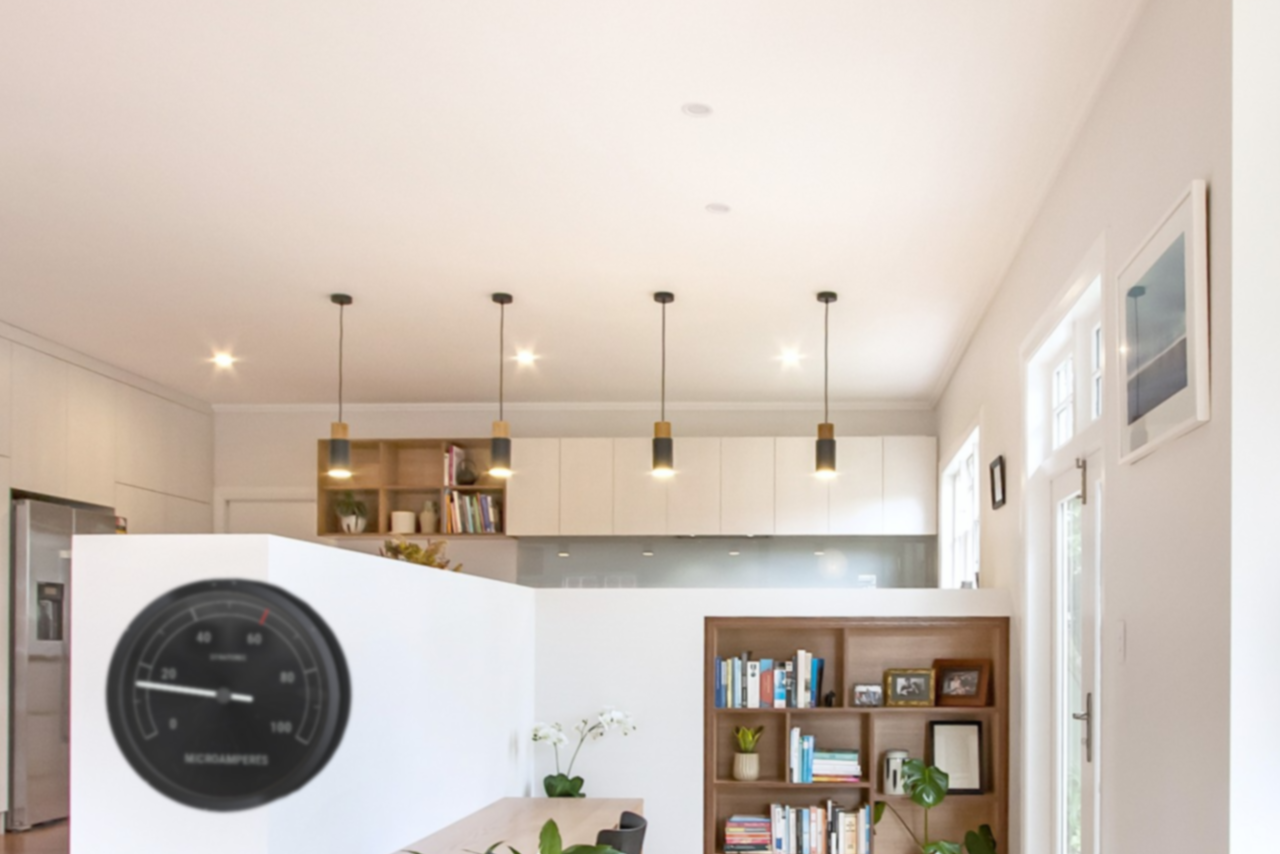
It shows 15 µA
